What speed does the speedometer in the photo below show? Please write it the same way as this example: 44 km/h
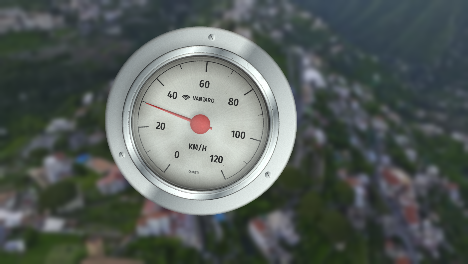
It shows 30 km/h
